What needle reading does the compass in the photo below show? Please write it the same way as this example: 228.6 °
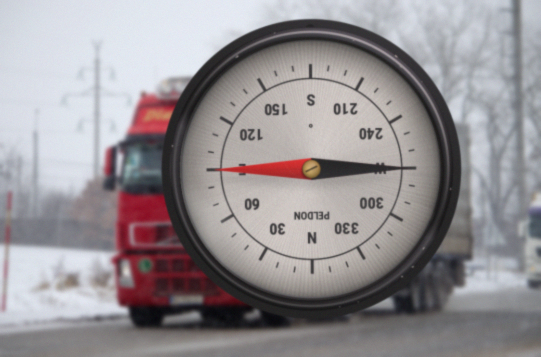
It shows 90 °
